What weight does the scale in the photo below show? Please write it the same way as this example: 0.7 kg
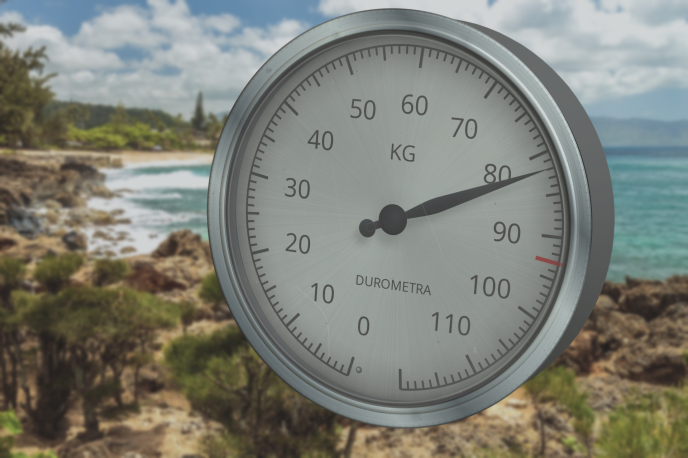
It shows 82 kg
